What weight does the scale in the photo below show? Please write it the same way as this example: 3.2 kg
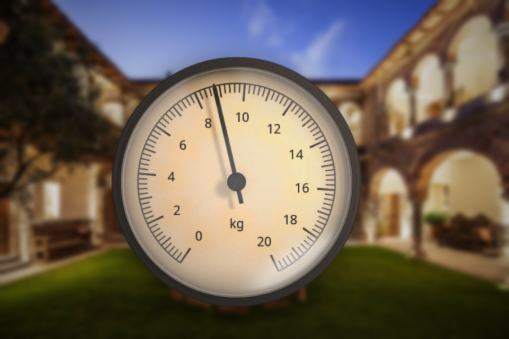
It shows 8.8 kg
